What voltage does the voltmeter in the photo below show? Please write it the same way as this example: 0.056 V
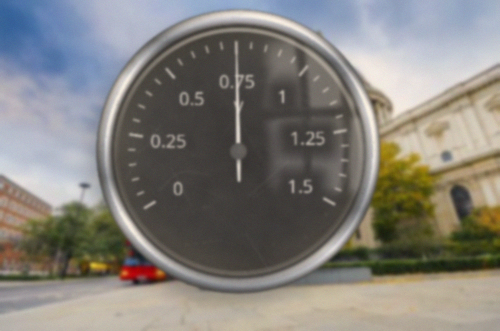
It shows 0.75 V
